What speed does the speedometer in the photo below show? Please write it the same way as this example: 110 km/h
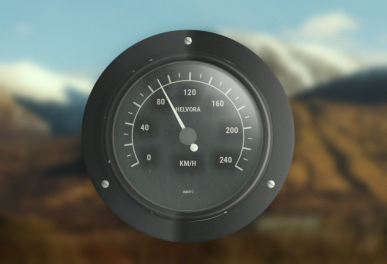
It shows 90 km/h
